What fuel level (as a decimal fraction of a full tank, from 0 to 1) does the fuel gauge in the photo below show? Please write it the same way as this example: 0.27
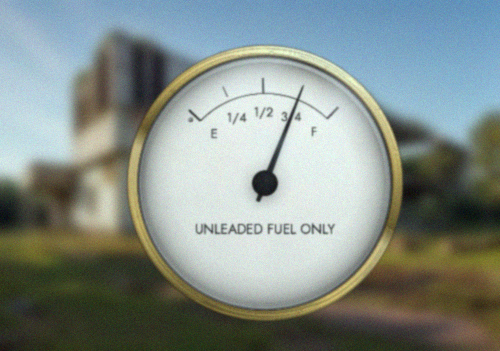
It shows 0.75
